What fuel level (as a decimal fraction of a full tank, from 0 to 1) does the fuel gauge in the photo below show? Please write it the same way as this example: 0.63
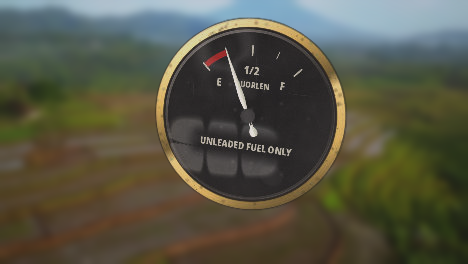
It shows 0.25
